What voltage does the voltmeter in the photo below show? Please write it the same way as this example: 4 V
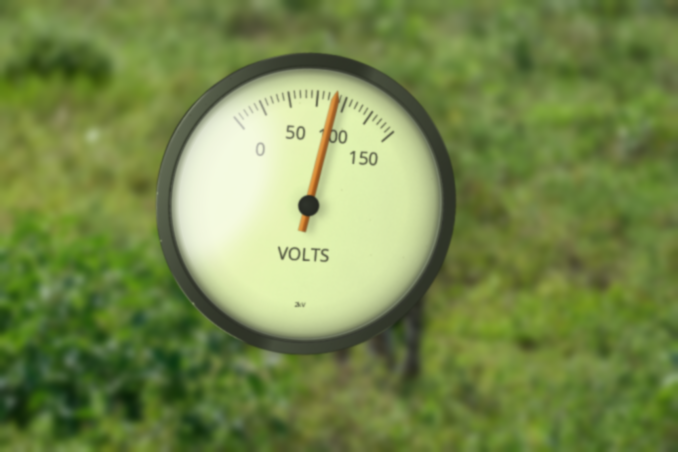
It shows 90 V
